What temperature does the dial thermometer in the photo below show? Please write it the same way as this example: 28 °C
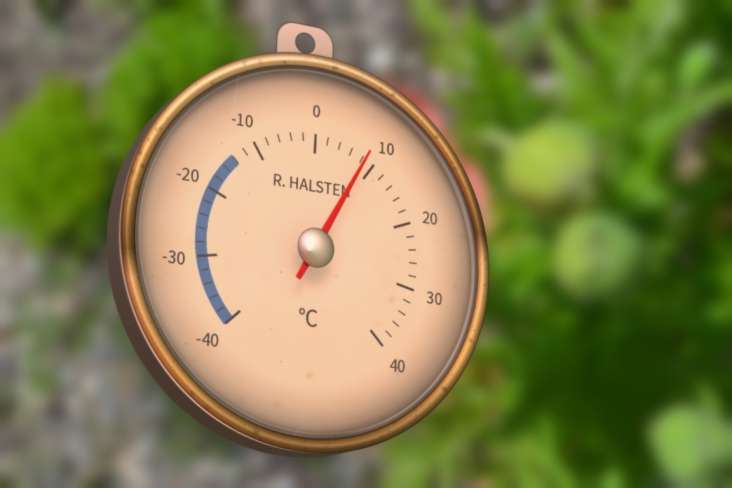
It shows 8 °C
